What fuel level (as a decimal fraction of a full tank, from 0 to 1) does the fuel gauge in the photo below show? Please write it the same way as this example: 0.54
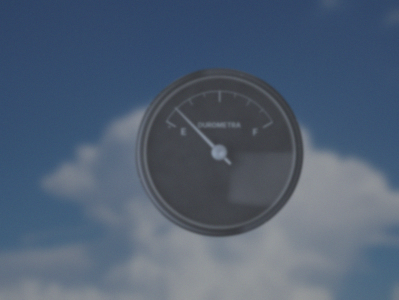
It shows 0.125
